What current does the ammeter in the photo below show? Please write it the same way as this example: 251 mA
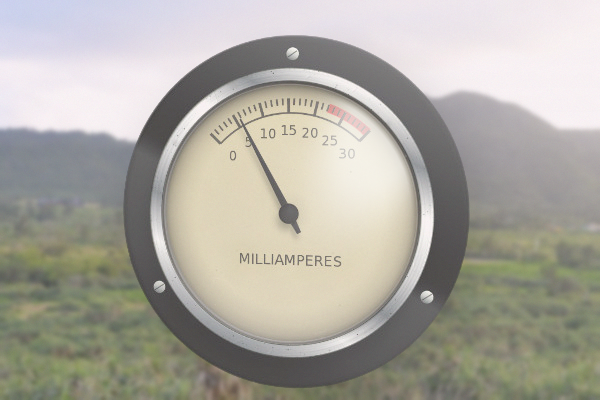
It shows 6 mA
